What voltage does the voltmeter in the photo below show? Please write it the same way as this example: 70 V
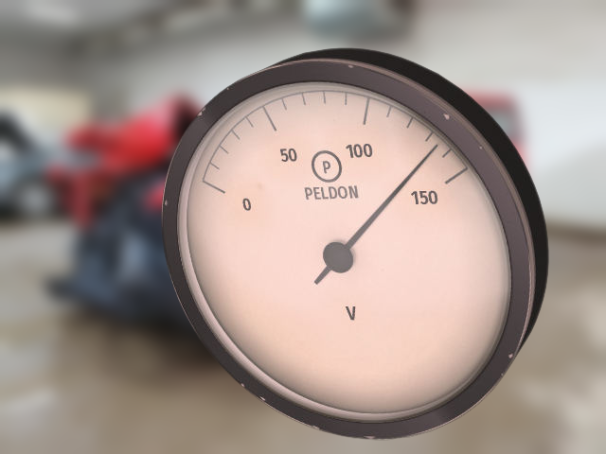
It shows 135 V
